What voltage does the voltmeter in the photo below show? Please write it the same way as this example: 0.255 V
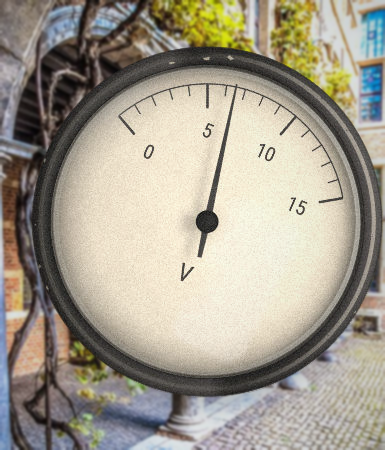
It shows 6.5 V
